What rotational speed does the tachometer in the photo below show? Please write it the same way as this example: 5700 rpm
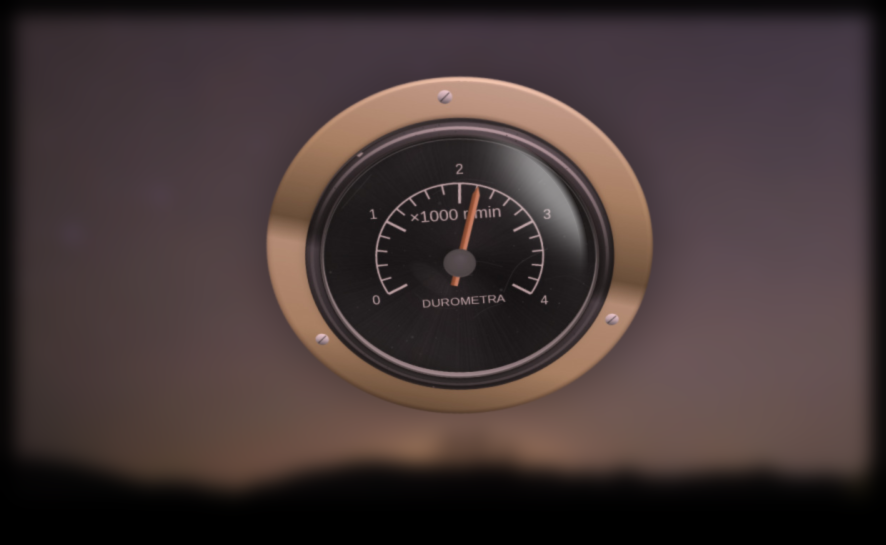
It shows 2200 rpm
